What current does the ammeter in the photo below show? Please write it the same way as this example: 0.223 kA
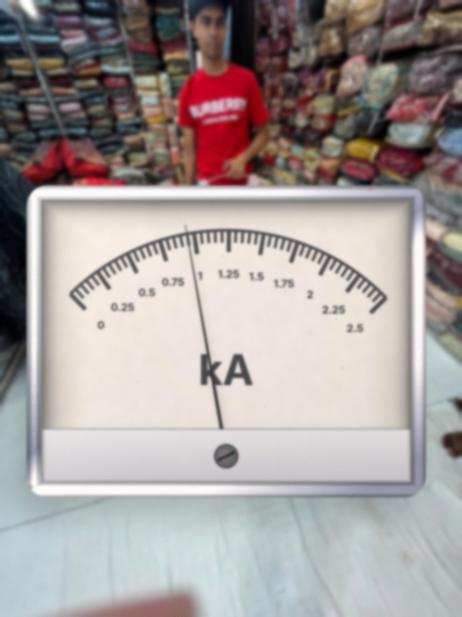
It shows 0.95 kA
